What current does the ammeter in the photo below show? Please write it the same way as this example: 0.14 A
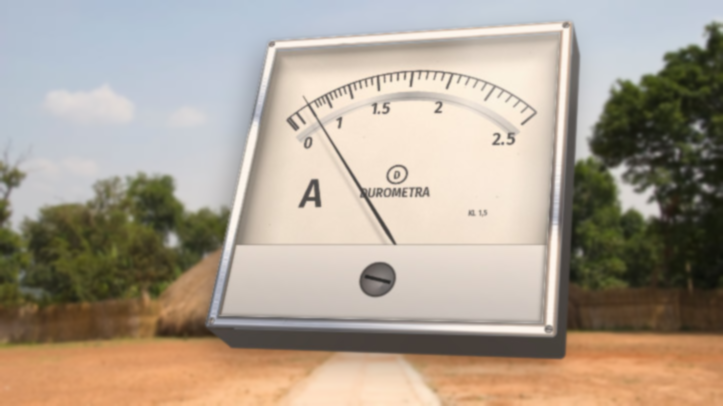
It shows 0.75 A
